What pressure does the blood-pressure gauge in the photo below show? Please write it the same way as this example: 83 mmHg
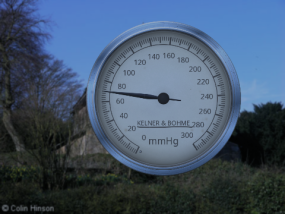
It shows 70 mmHg
